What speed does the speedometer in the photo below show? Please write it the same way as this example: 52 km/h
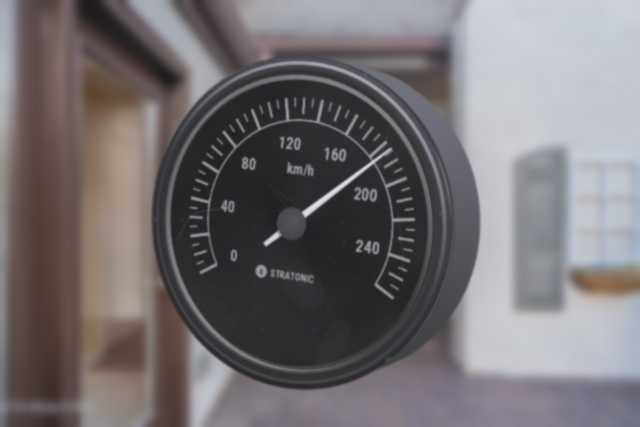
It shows 185 km/h
